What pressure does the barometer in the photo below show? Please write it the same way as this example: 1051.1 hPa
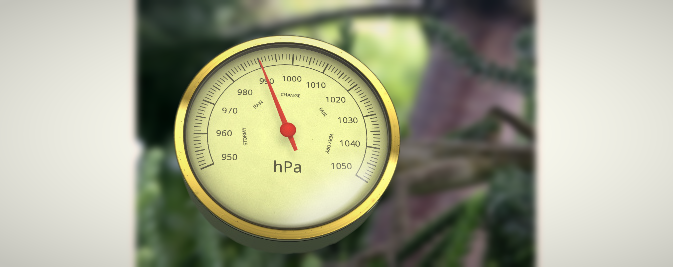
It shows 990 hPa
